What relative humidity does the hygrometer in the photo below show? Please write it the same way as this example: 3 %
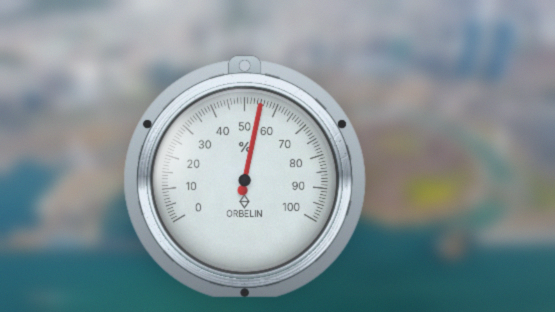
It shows 55 %
